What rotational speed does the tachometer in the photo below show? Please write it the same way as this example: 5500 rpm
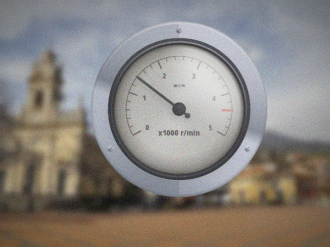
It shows 1400 rpm
